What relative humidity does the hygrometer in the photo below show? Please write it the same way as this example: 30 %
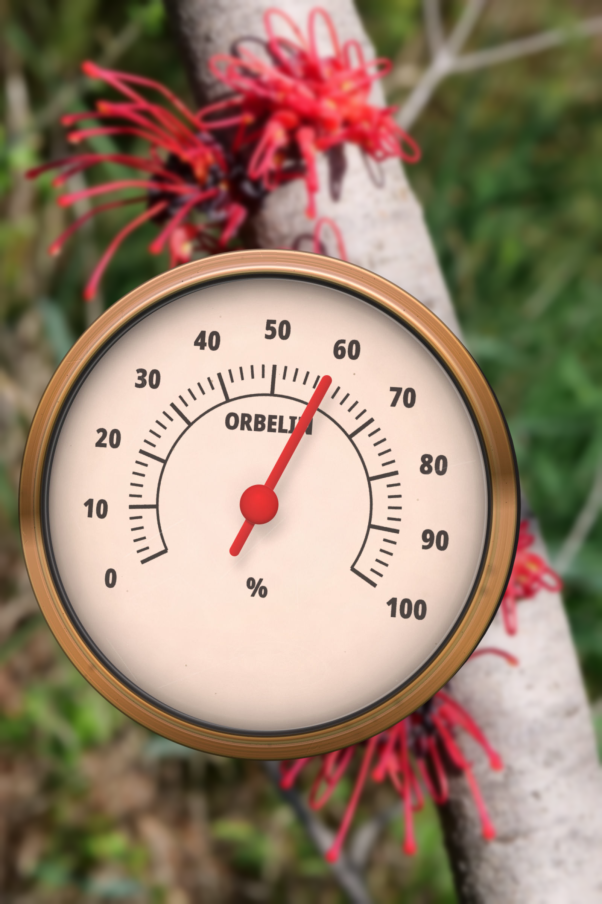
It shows 60 %
